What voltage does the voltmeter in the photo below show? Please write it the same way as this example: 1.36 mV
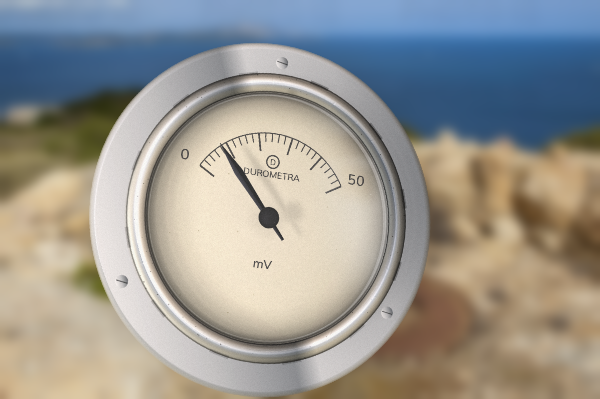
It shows 8 mV
